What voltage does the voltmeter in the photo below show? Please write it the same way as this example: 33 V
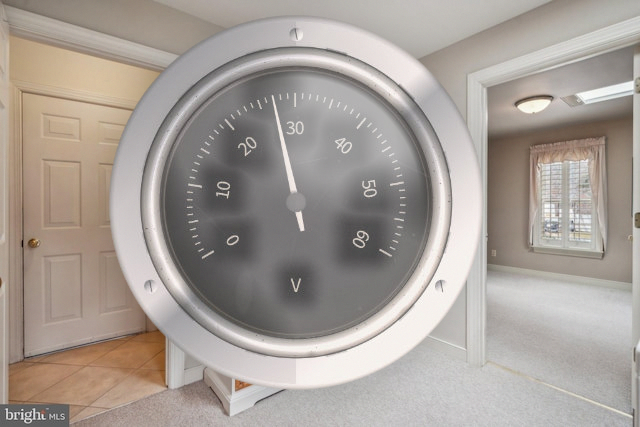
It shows 27 V
